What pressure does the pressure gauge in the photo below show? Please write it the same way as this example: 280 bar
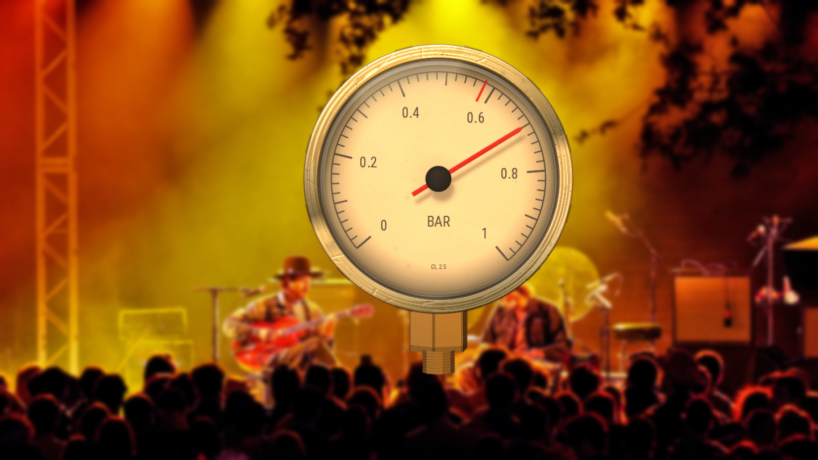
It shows 0.7 bar
